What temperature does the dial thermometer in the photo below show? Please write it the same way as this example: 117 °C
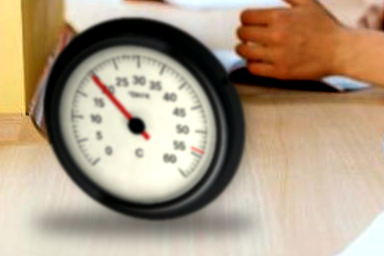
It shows 20 °C
